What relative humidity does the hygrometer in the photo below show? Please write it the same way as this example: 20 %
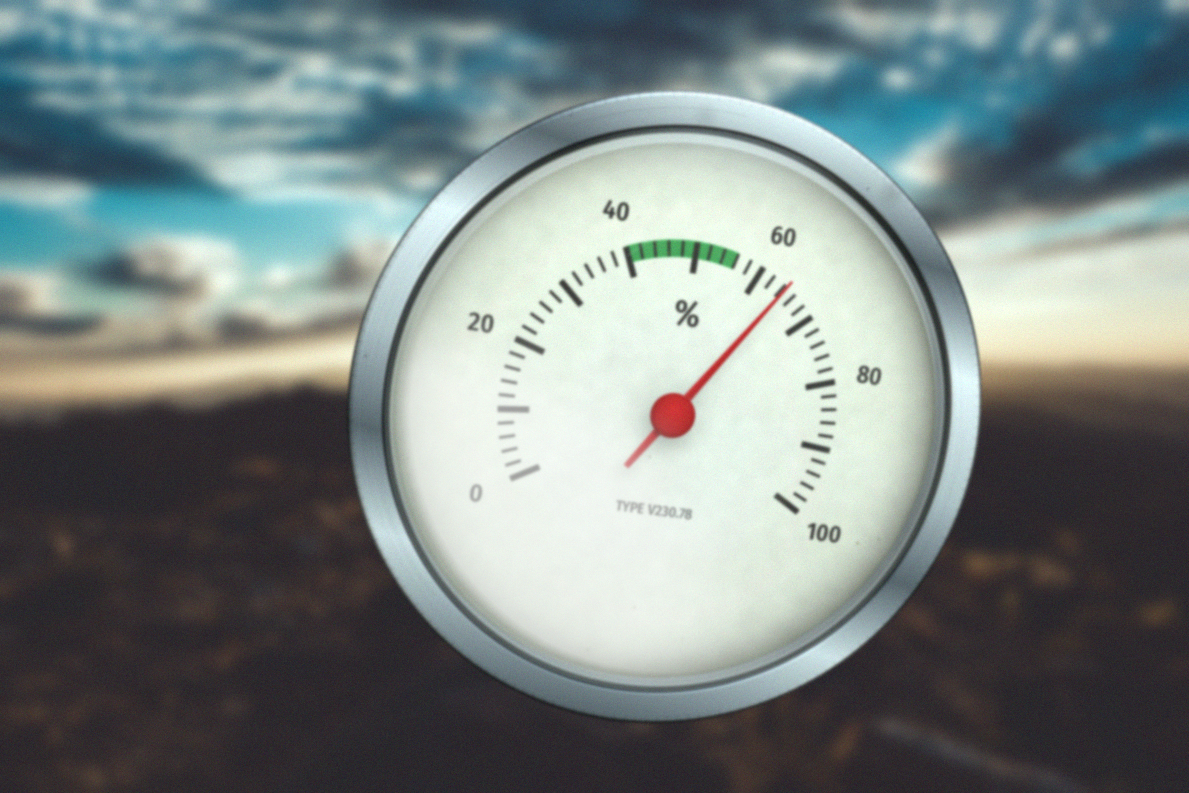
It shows 64 %
